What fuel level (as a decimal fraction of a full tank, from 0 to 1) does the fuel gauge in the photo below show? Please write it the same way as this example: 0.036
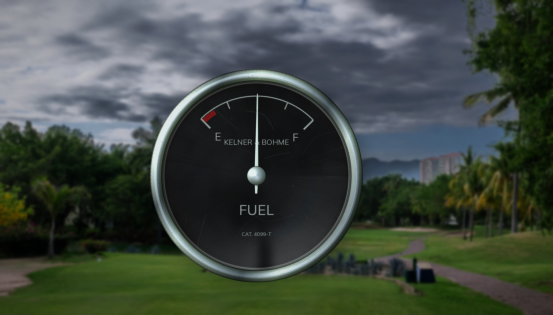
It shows 0.5
